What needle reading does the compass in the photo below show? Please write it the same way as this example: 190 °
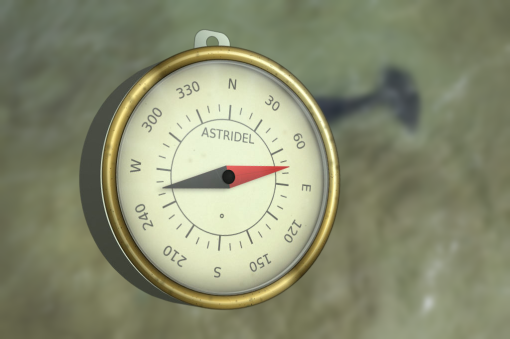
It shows 75 °
